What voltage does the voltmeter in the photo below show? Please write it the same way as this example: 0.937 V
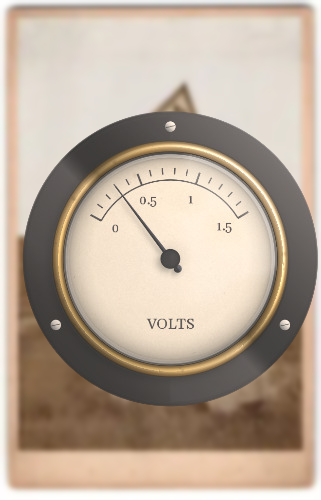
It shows 0.3 V
